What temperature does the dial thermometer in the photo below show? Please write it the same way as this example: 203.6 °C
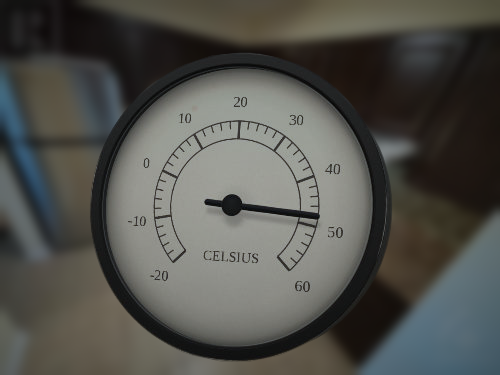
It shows 48 °C
